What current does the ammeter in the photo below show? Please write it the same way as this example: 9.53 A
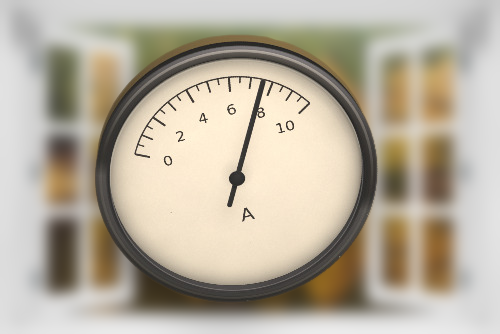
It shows 7.5 A
